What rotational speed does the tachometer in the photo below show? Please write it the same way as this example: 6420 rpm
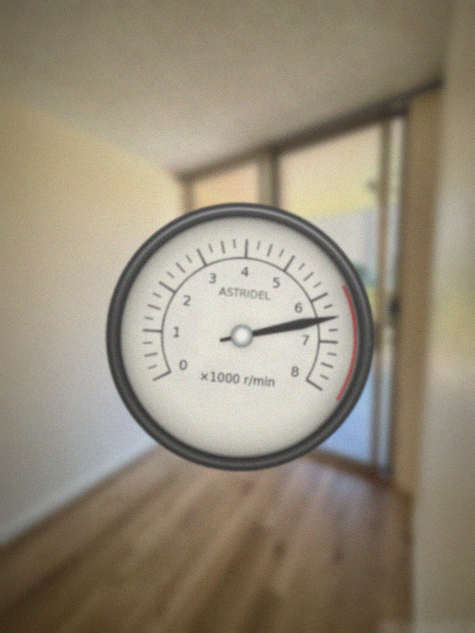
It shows 6500 rpm
